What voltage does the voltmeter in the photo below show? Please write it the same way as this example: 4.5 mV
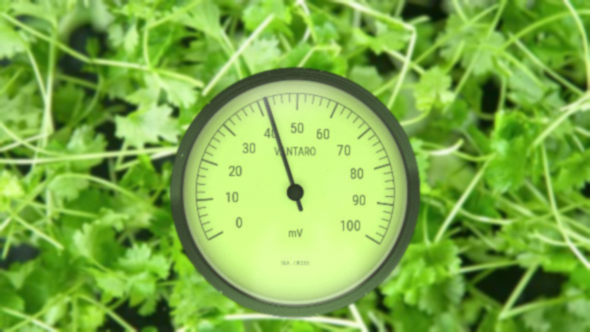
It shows 42 mV
